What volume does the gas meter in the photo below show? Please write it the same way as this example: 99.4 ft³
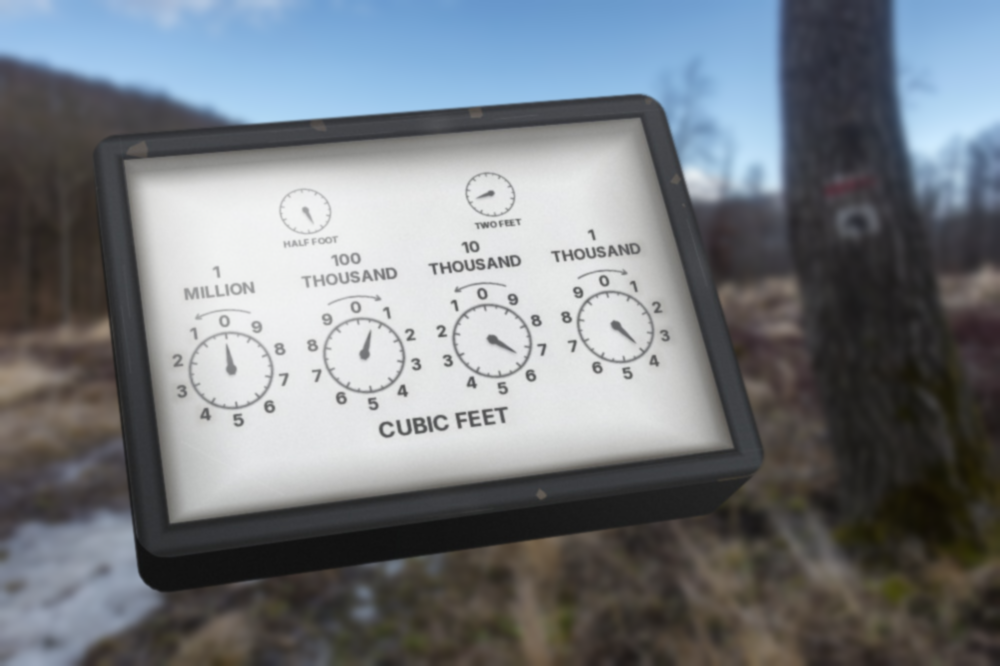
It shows 6400 ft³
